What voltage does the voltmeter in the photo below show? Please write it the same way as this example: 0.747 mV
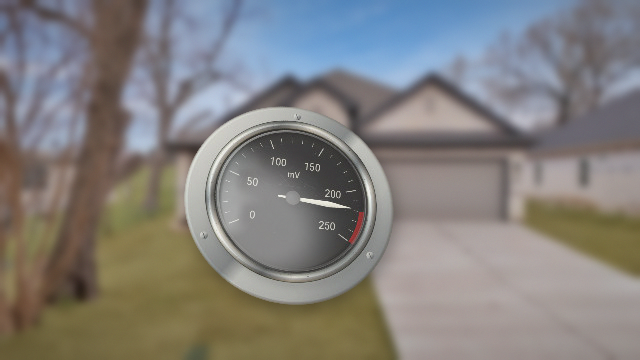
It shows 220 mV
